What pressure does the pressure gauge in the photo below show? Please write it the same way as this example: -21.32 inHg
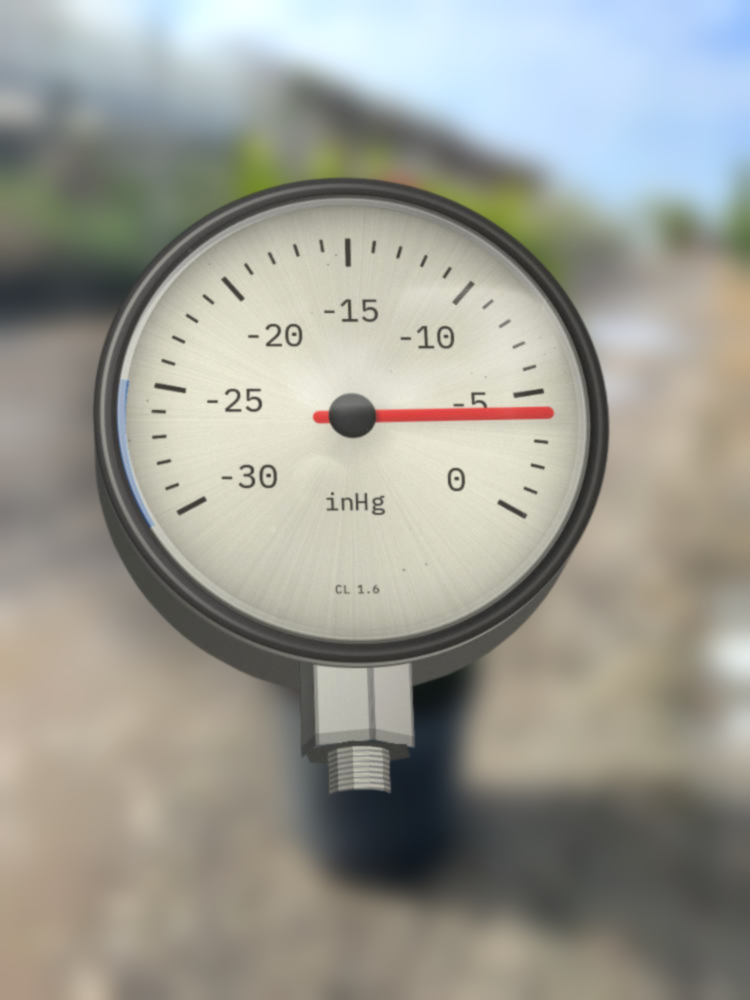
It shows -4 inHg
